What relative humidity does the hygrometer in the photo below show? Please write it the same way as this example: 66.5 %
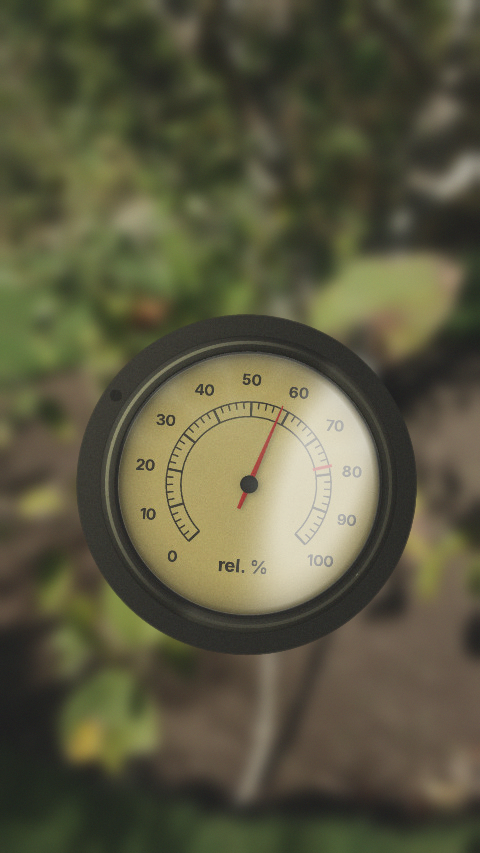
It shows 58 %
